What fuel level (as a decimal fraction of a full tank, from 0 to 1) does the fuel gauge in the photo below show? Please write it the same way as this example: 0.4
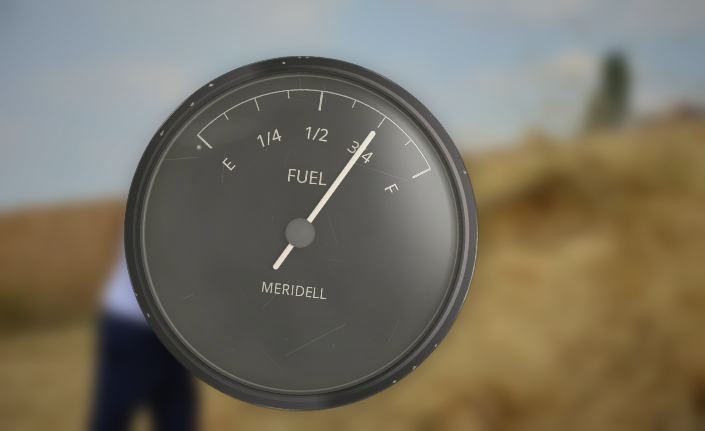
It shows 0.75
